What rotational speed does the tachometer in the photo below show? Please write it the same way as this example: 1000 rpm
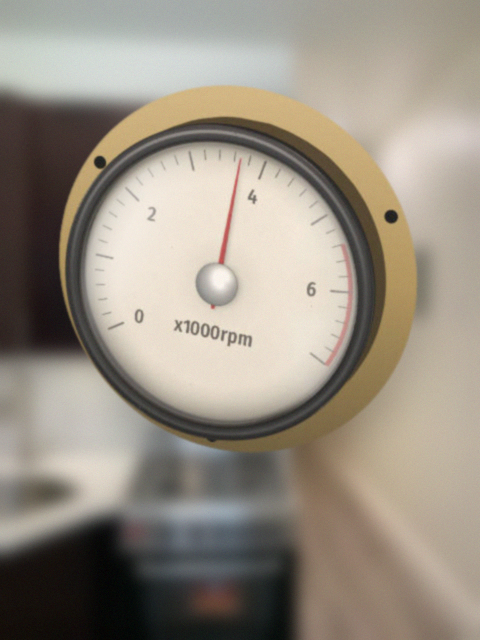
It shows 3700 rpm
